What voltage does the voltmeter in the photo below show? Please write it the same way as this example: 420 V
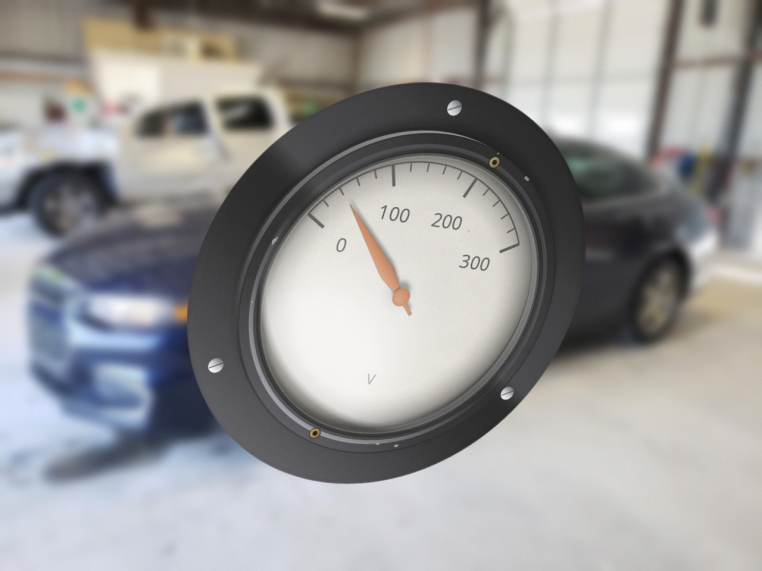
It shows 40 V
